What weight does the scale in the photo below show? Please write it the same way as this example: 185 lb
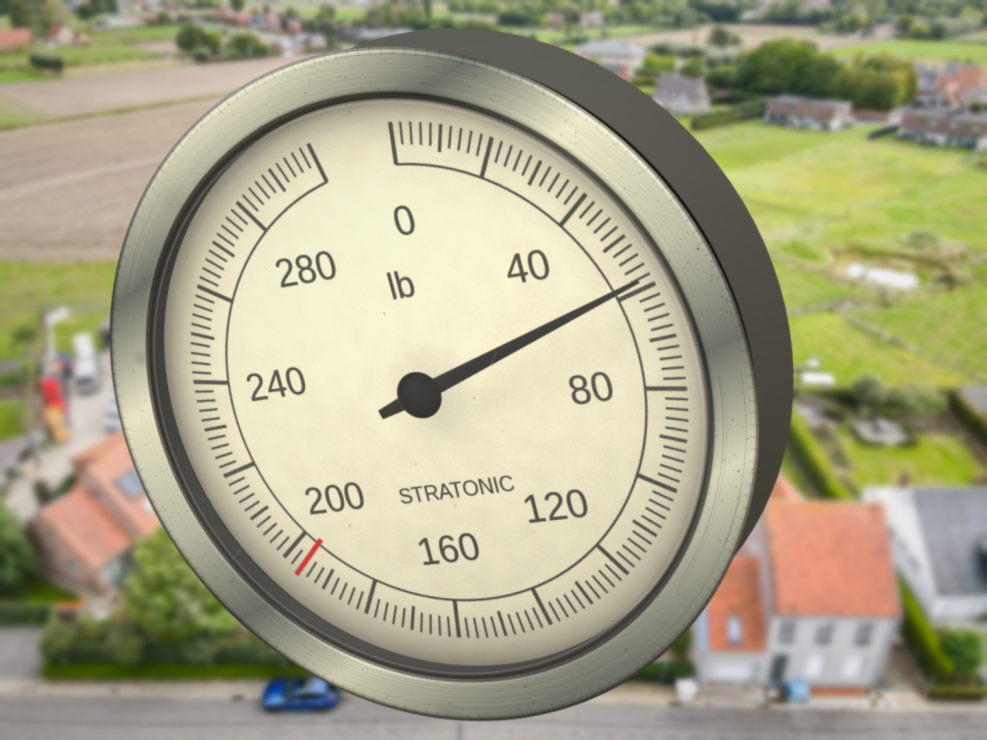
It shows 58 lb
